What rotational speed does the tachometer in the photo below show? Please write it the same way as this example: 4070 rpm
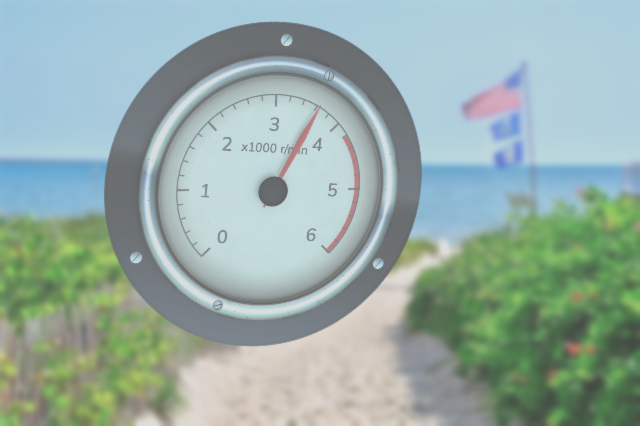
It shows 3600 rpm
